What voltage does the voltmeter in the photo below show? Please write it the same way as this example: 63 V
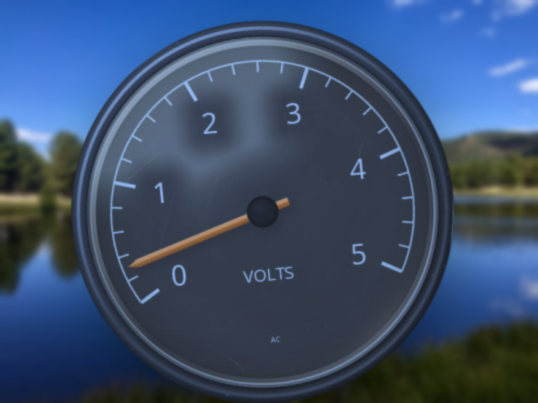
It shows 0.3 V
